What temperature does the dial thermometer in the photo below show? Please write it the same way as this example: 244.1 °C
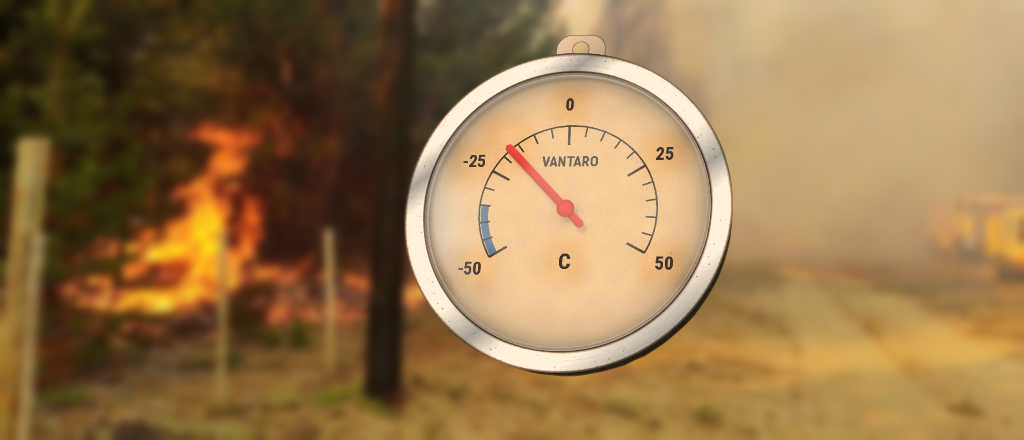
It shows -17.5 °C
